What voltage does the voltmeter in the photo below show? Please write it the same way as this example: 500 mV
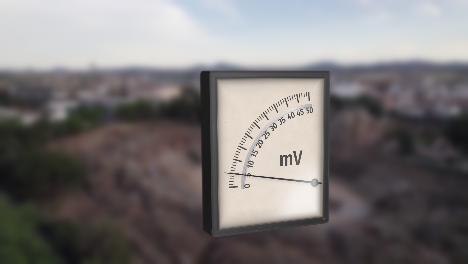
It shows 5 mV
